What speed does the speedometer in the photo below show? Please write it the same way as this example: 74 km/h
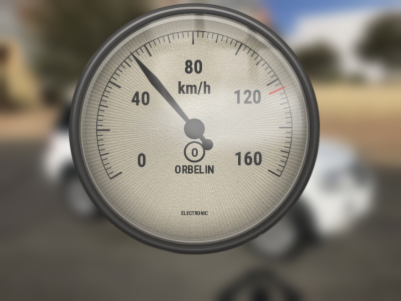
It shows 54 km/h
